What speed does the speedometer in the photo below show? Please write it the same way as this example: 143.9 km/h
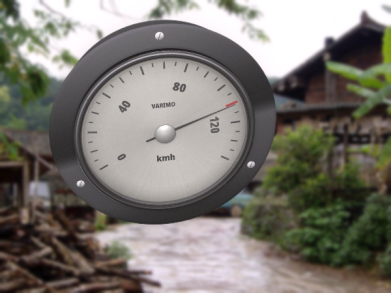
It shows 110 km/h
